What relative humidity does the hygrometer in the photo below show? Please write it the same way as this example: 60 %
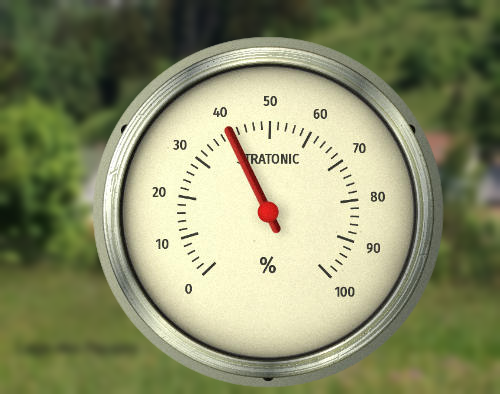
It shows 40 %
